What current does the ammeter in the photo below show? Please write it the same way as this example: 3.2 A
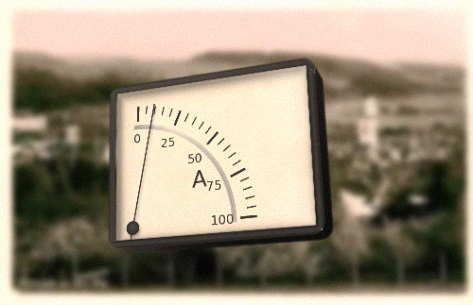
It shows 10 A
